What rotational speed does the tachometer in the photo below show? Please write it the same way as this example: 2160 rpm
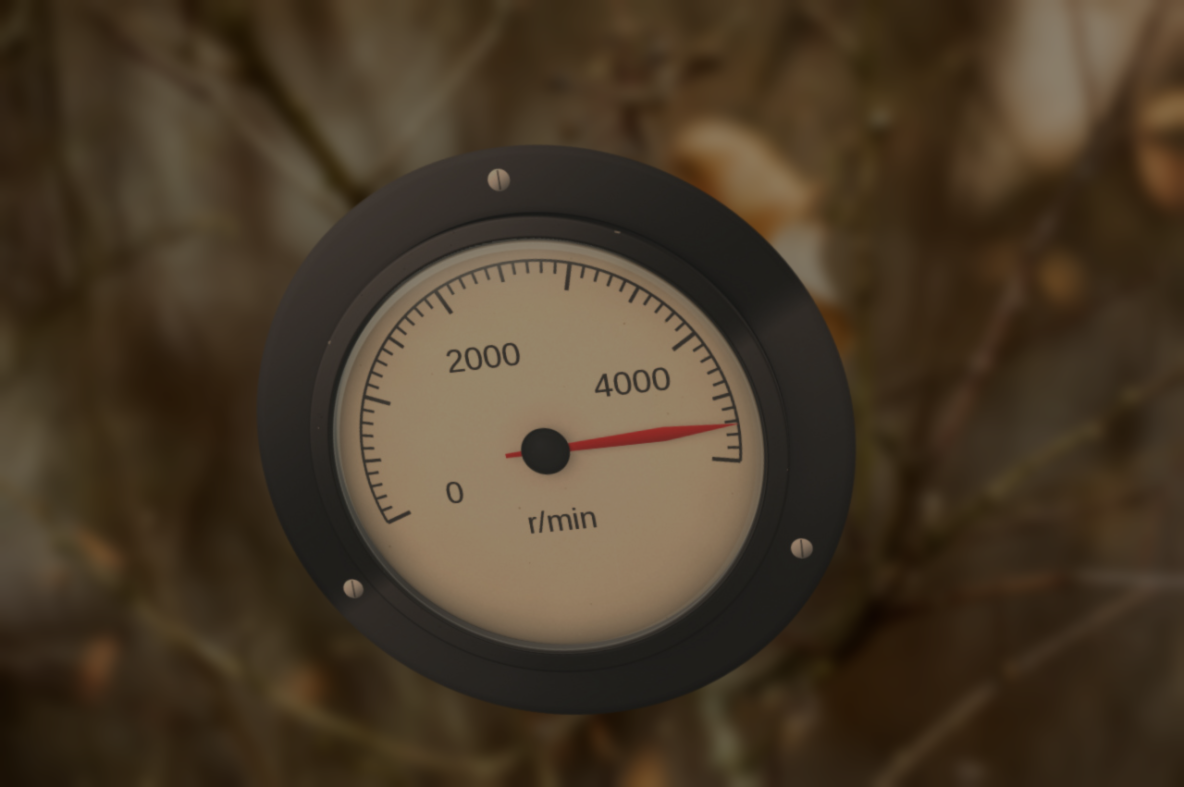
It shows 4700 rpm
